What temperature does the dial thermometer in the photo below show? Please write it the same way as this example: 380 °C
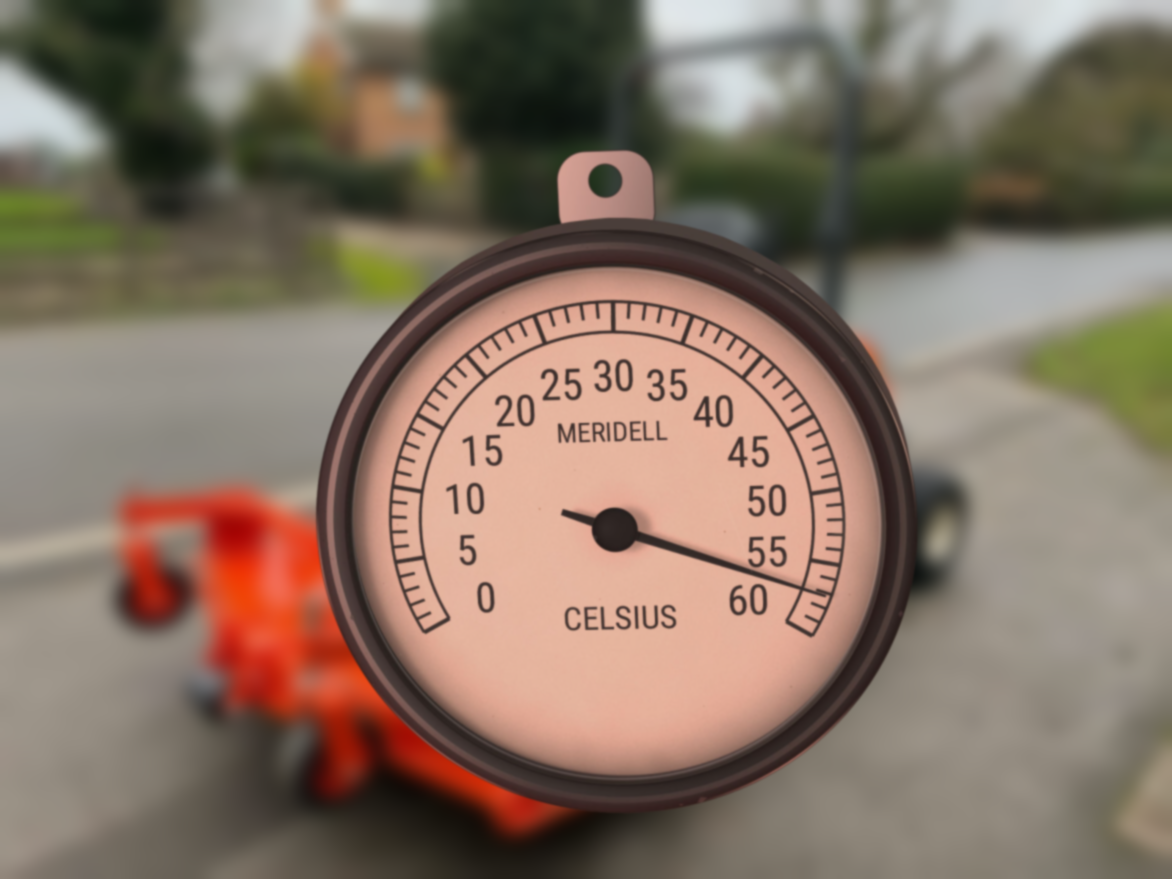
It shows 57 °C
